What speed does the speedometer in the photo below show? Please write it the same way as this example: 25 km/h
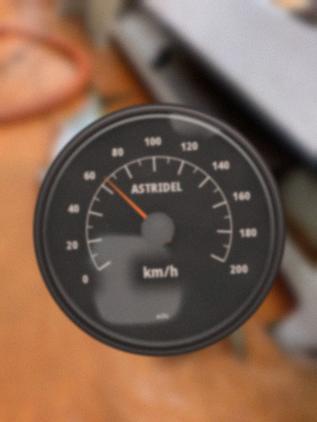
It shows 65 km/h
